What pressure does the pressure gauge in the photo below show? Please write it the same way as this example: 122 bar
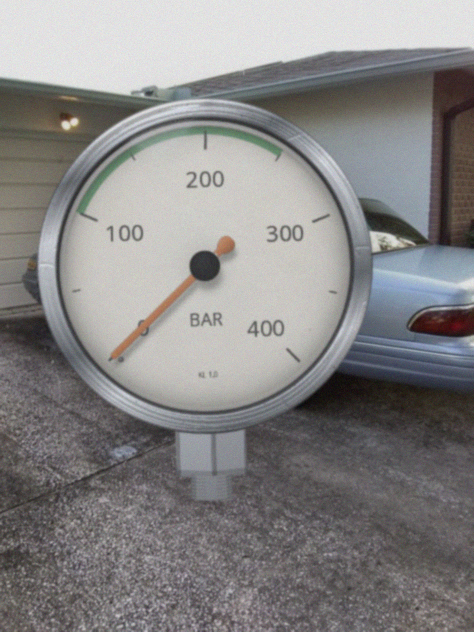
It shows 0 bar
